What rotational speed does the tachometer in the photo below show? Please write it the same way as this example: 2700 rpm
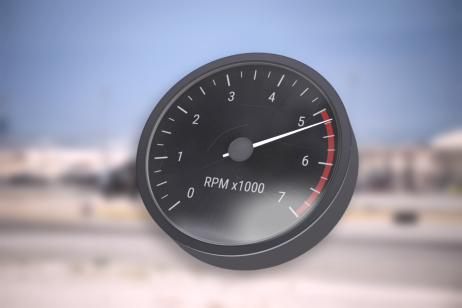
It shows 5250 rpm
